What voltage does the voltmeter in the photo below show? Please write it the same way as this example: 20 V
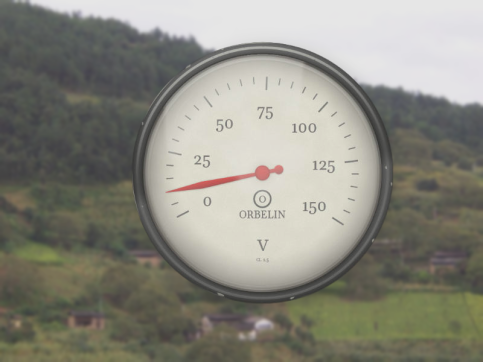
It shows 10 V
